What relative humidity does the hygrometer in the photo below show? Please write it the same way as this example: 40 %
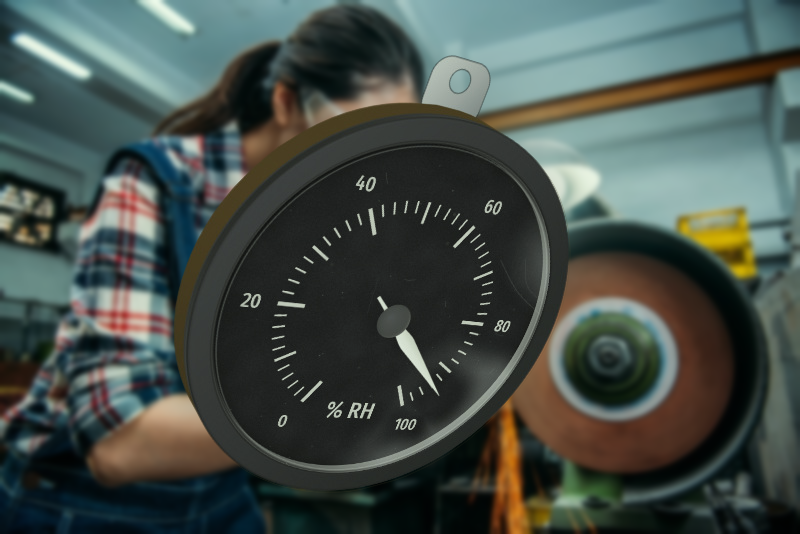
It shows 94 %
